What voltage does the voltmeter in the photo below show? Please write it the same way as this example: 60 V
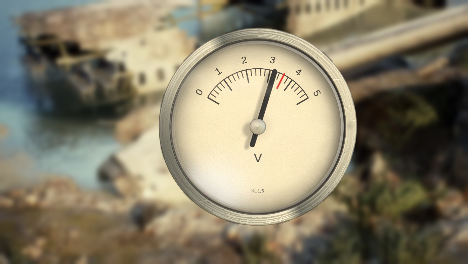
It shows 3.2 V
